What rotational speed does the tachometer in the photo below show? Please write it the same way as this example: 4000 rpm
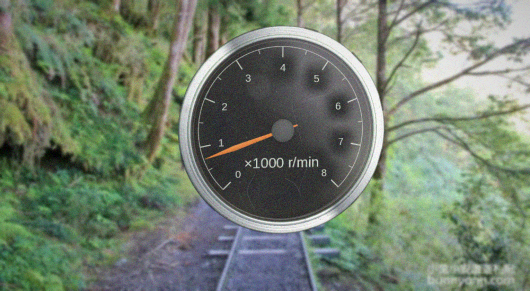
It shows 750 rpm
